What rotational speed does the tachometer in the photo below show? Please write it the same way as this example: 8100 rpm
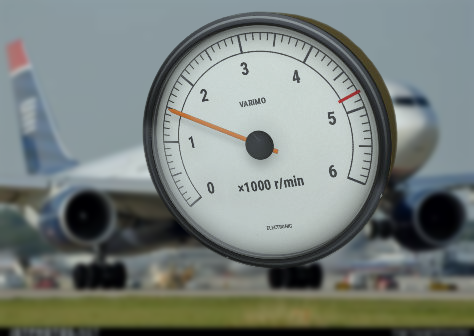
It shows 1500 rpm
